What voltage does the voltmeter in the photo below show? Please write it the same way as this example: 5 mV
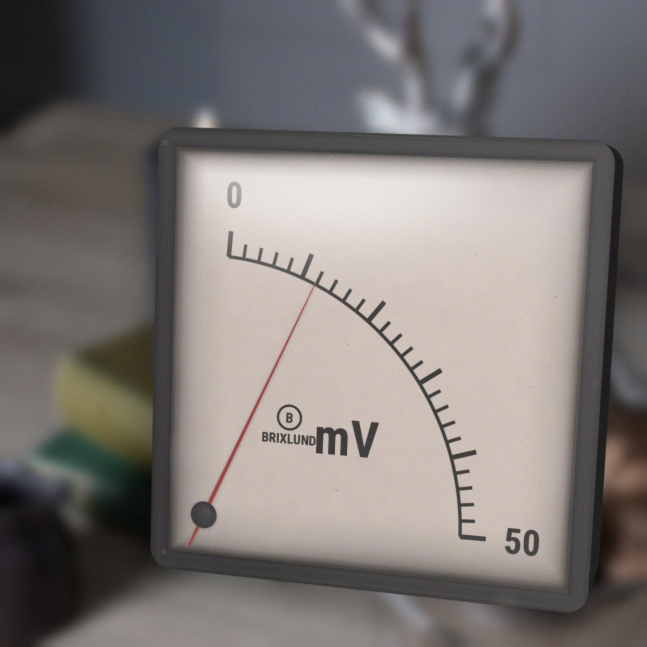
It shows 12 mV
